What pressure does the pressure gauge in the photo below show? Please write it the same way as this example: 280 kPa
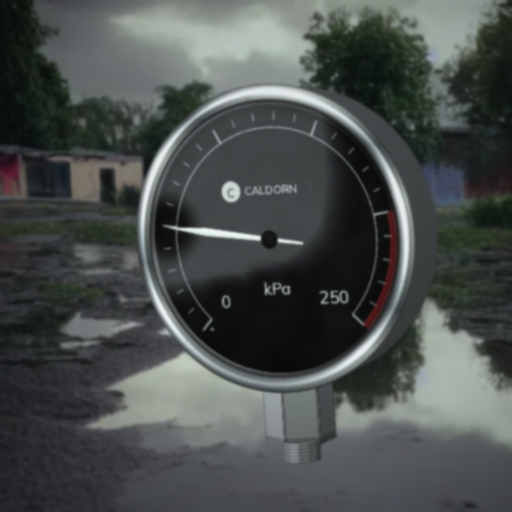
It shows 50 kPa
